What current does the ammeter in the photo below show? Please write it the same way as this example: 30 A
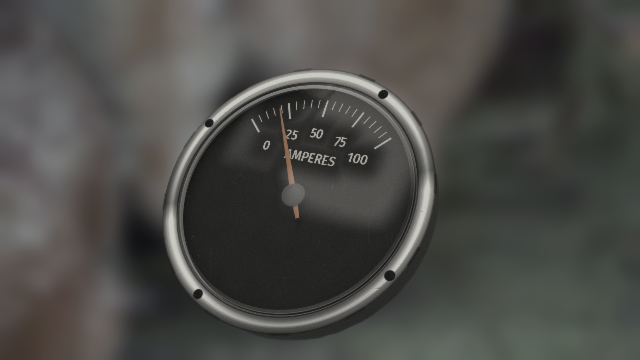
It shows 20 A
